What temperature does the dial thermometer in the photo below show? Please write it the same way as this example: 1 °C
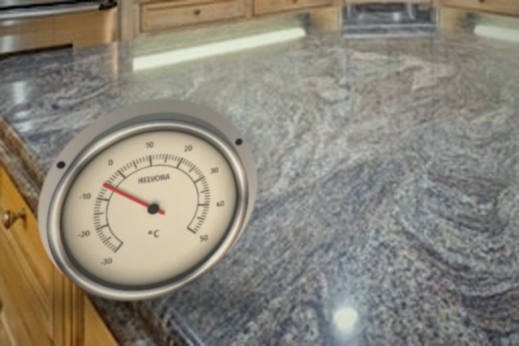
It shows -5 °C
